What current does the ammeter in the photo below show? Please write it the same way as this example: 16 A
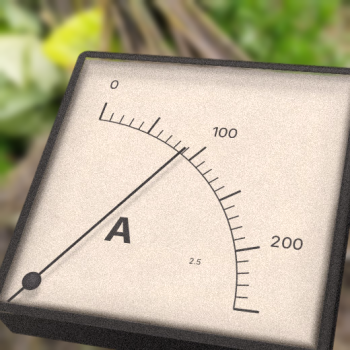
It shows 90 A
